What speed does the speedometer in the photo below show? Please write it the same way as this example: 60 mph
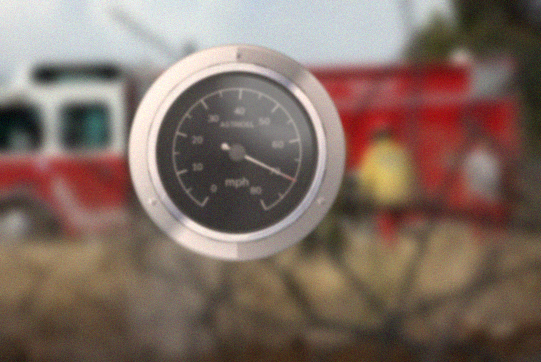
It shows 70 mph
